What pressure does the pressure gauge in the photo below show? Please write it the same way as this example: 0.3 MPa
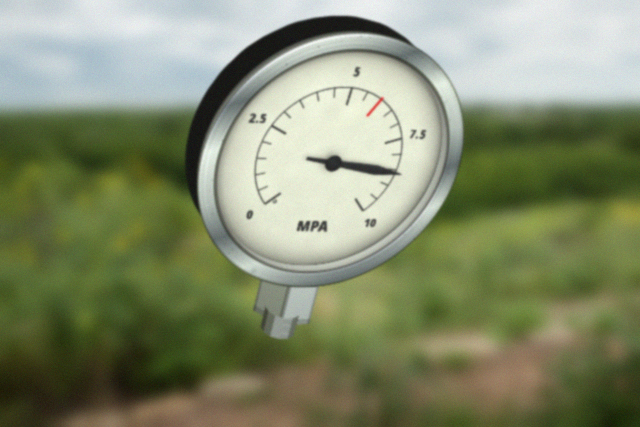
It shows 8.5 MPa
